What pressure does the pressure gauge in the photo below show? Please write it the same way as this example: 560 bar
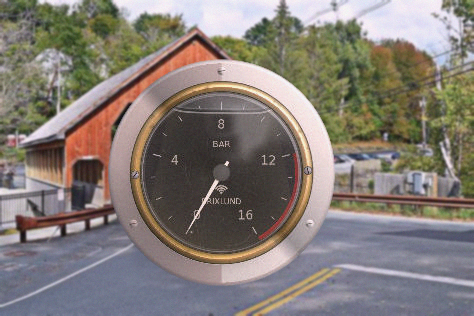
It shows 0 bar
